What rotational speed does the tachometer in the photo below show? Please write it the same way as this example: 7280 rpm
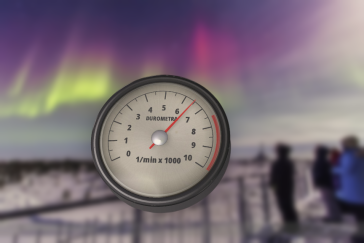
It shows 6500 rpm
